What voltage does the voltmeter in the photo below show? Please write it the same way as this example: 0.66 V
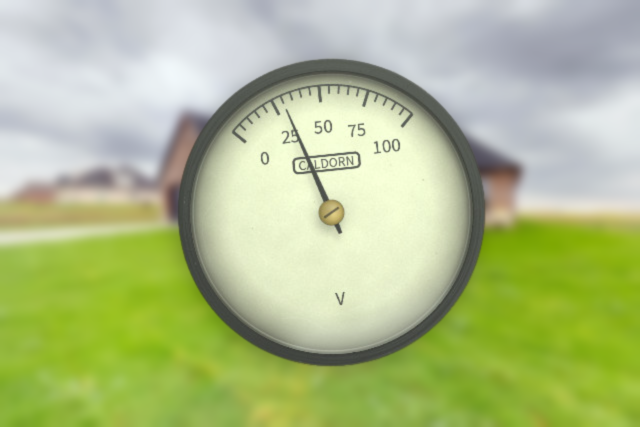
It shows 30 V
